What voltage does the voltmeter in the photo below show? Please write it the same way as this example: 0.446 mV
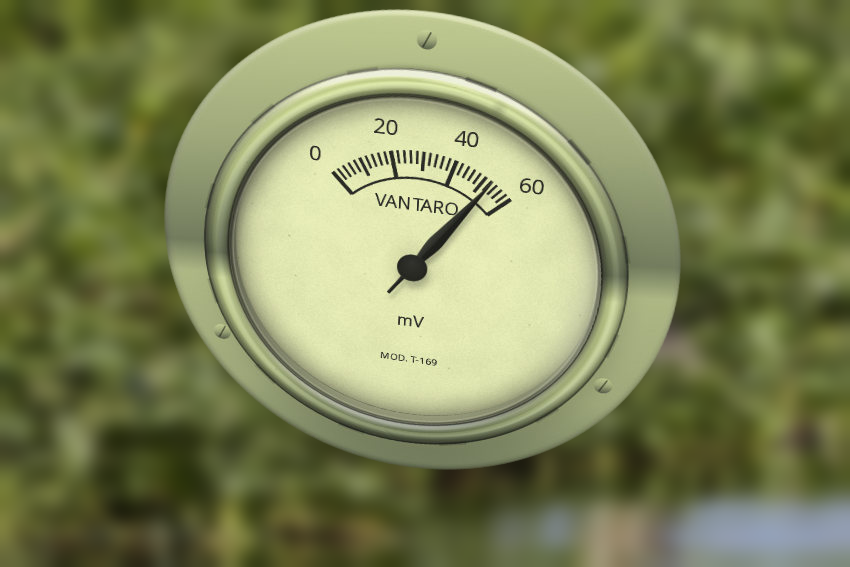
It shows 52 mV
